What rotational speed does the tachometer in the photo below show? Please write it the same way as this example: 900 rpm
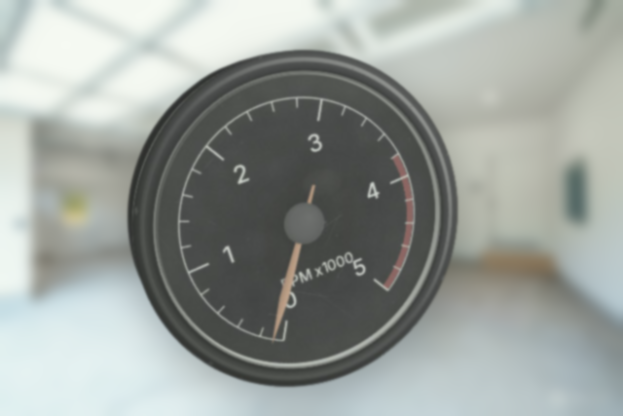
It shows 100 rpm
